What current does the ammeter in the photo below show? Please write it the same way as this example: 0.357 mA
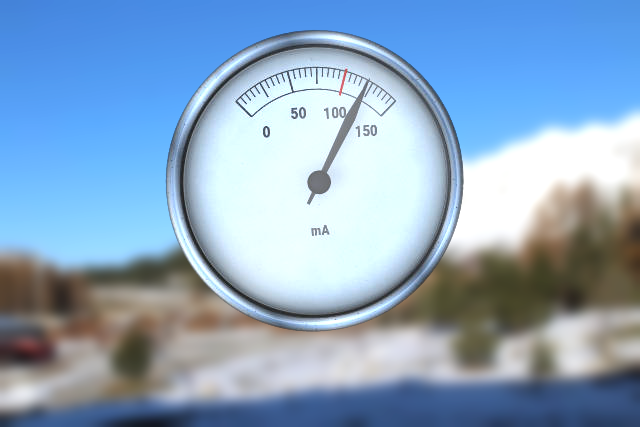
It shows 120 mA
